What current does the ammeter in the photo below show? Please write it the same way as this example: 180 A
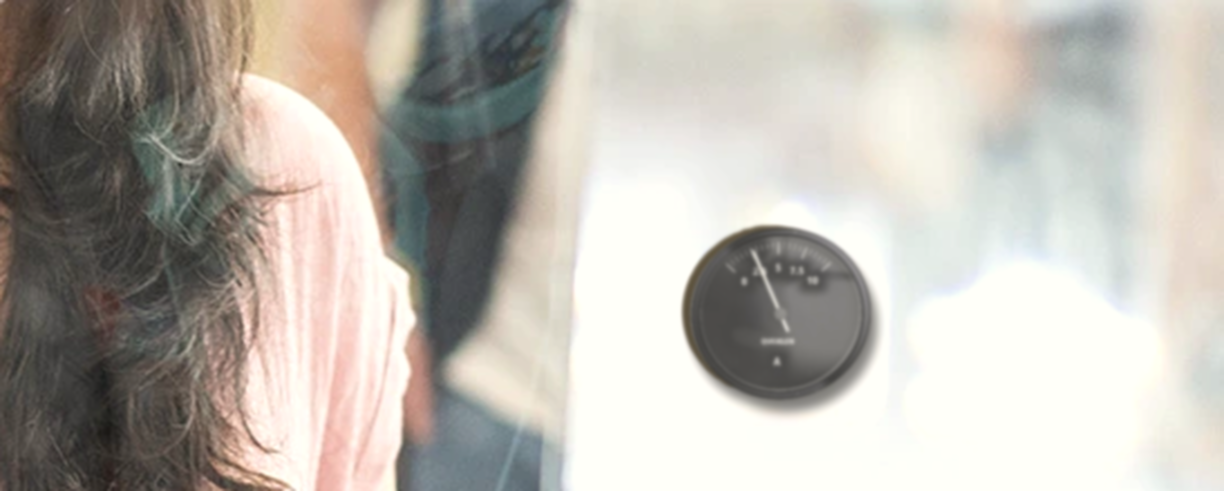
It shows 2.5 A
